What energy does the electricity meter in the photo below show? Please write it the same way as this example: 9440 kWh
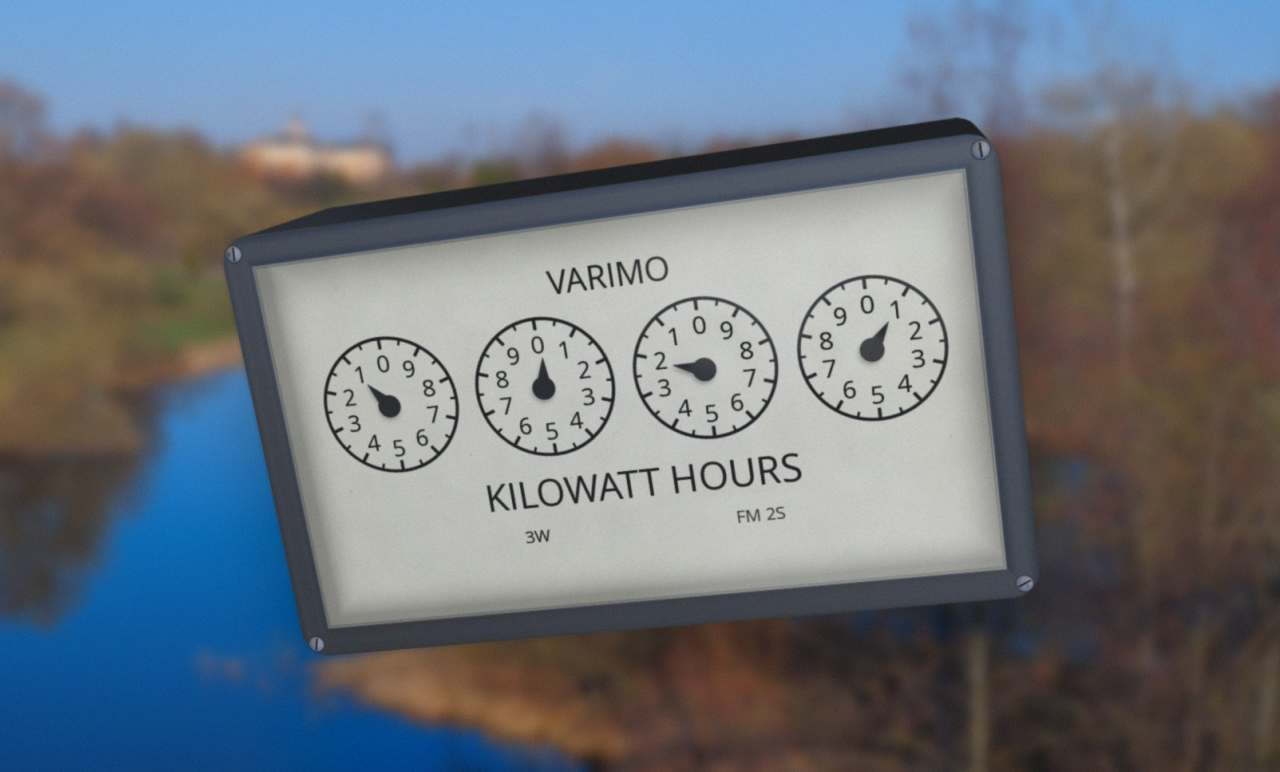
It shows 1021 kWh
